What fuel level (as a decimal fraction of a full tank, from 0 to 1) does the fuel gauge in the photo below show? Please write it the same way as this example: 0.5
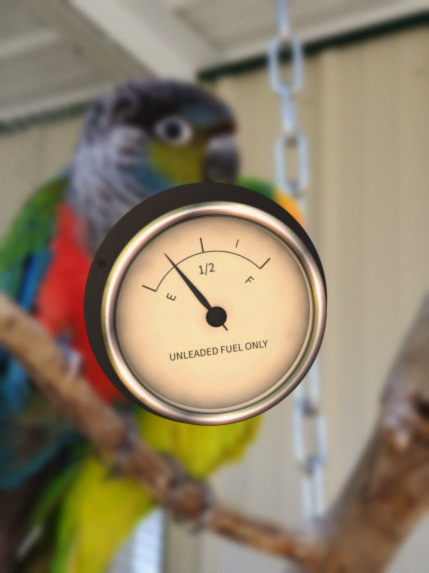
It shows 0.25
